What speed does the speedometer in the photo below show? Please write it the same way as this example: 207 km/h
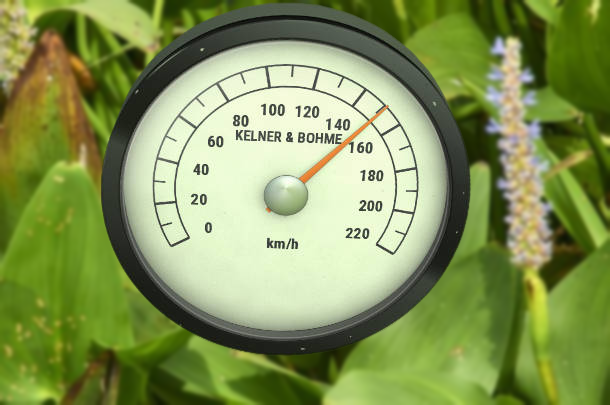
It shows 150 km/h
